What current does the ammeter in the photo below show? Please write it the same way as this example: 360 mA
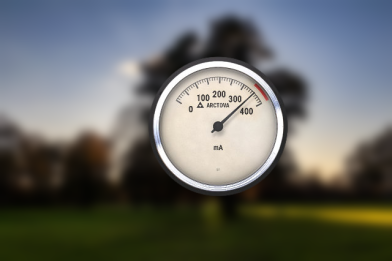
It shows 350 mA
